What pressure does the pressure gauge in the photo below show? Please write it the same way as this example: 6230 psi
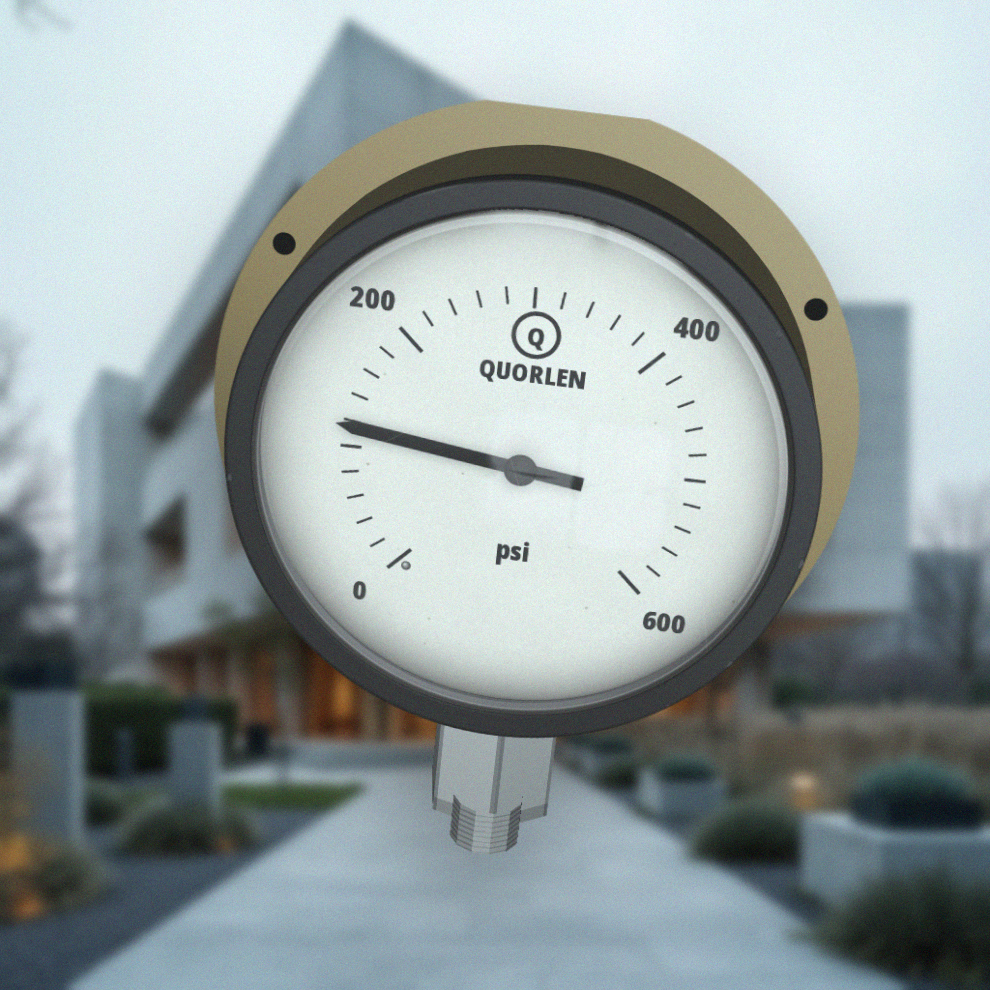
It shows 120 psi
